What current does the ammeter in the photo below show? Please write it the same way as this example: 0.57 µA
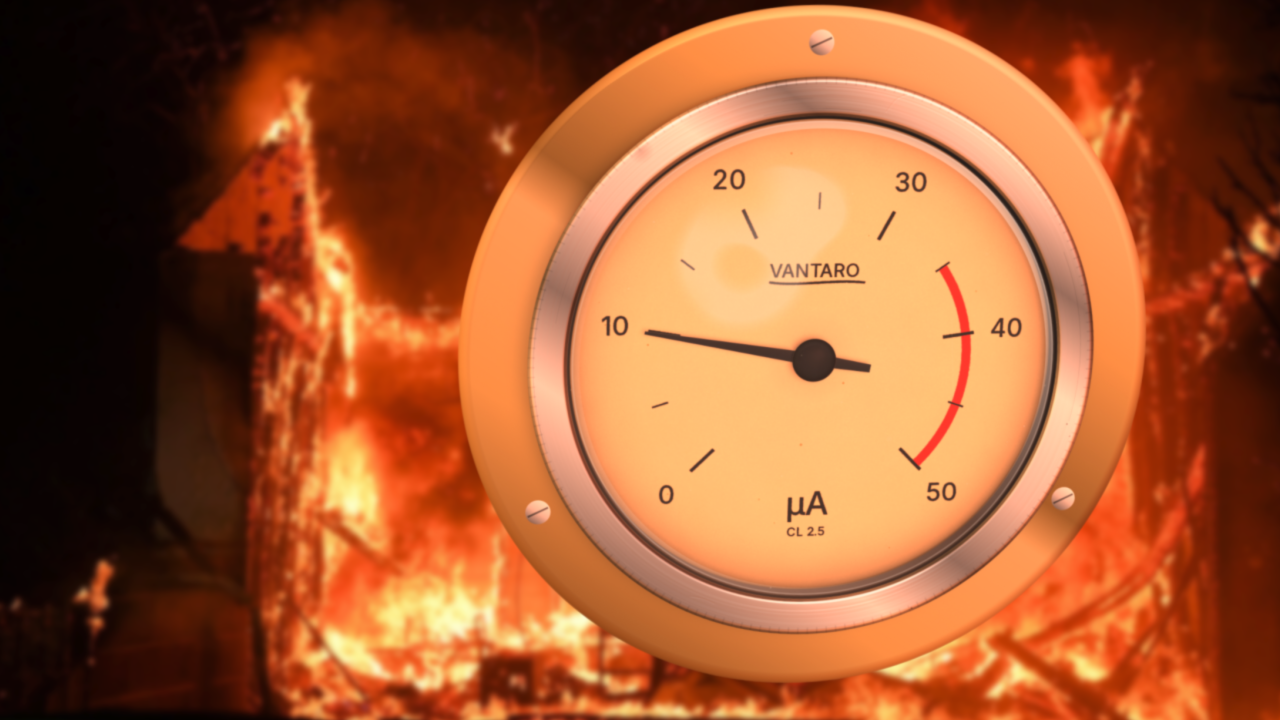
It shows 10 µA
